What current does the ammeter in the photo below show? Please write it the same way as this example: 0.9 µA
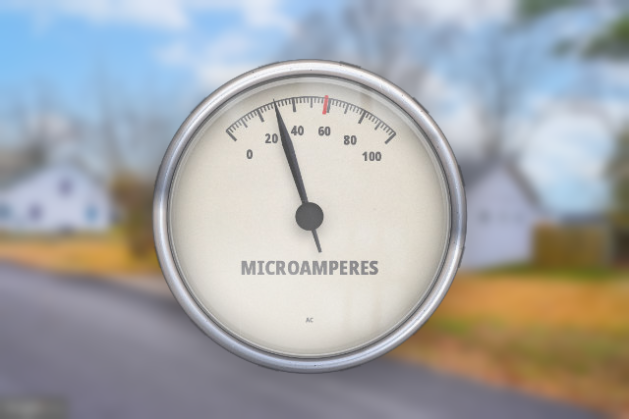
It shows 30 µA
